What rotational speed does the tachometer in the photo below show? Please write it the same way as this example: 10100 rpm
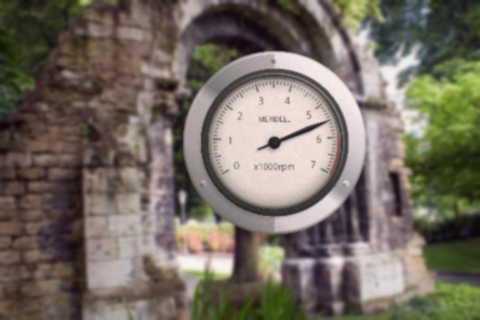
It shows 5500 rpm
